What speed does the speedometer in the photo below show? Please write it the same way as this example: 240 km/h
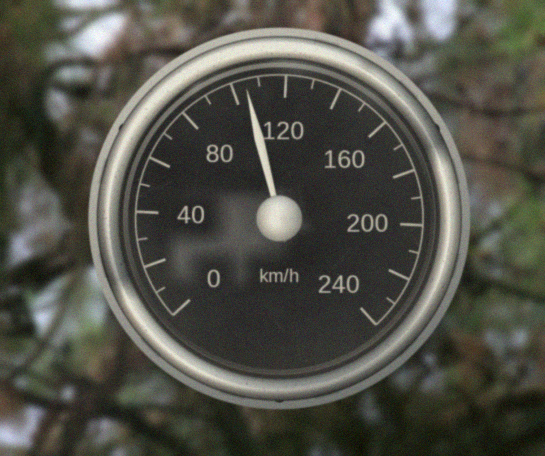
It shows 105 km/h
